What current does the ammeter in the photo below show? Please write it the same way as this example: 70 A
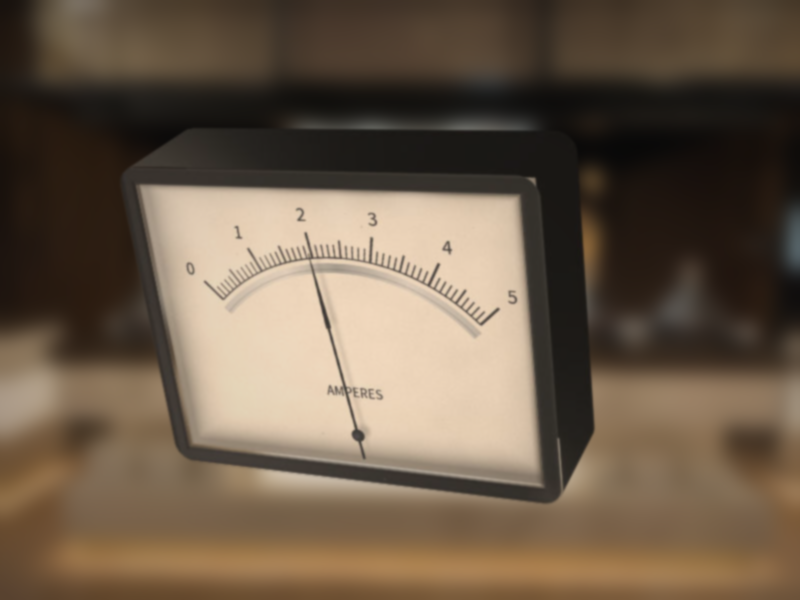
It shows 2 A
